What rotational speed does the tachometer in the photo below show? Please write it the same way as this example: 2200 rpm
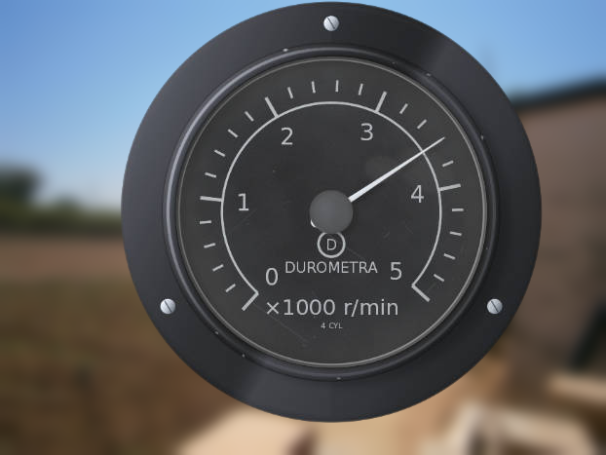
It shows 3600 rpm
